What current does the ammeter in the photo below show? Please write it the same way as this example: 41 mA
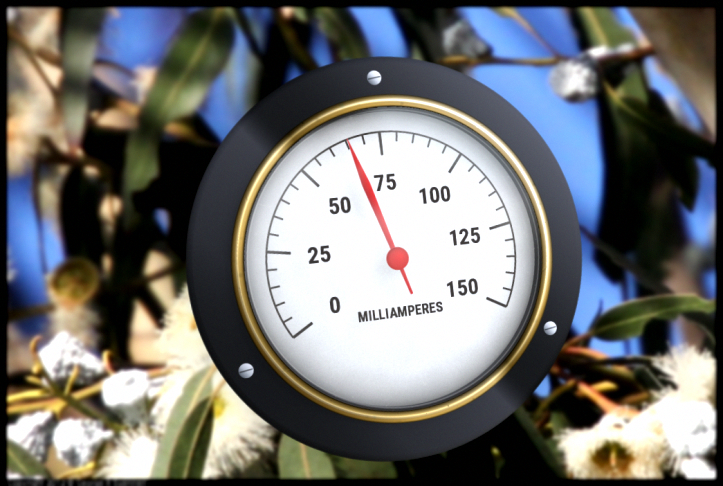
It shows 65 mA
